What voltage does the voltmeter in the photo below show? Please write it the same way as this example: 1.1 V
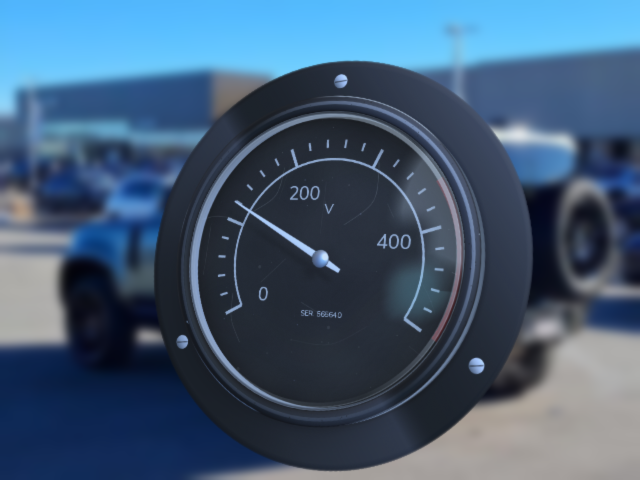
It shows 120 V
